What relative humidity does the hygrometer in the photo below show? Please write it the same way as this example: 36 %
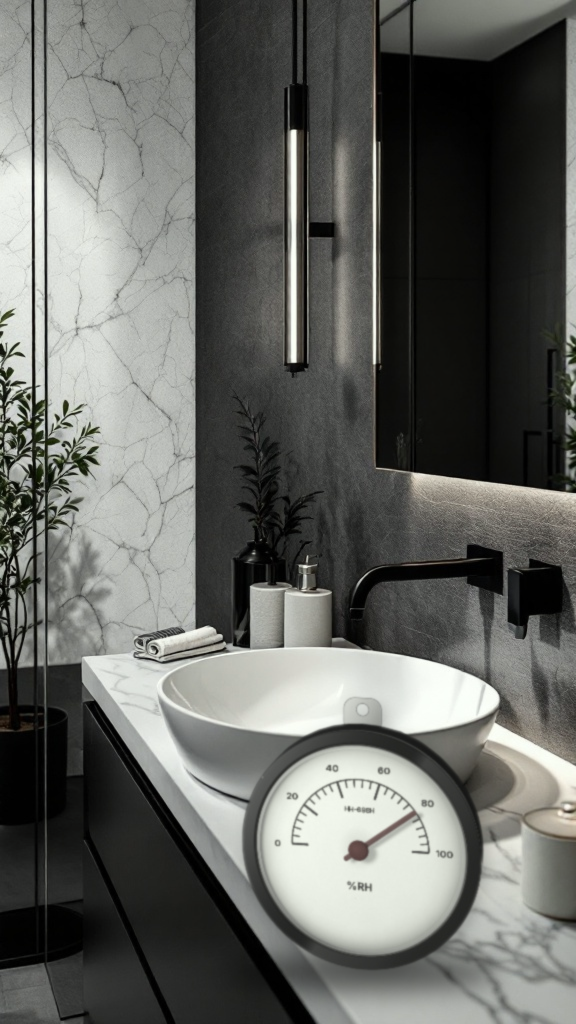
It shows 80 %
